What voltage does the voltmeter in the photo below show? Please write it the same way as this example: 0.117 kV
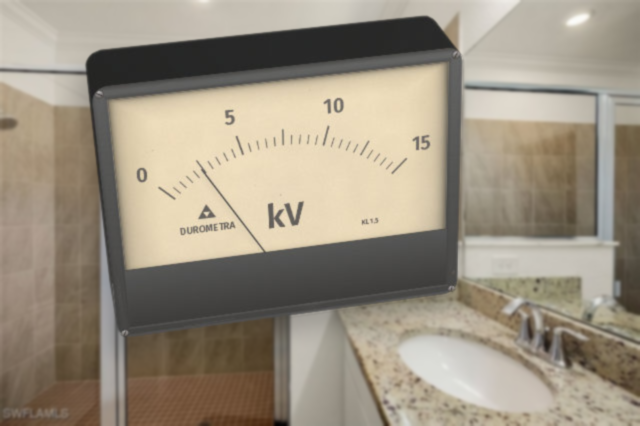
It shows 2.5 kV
